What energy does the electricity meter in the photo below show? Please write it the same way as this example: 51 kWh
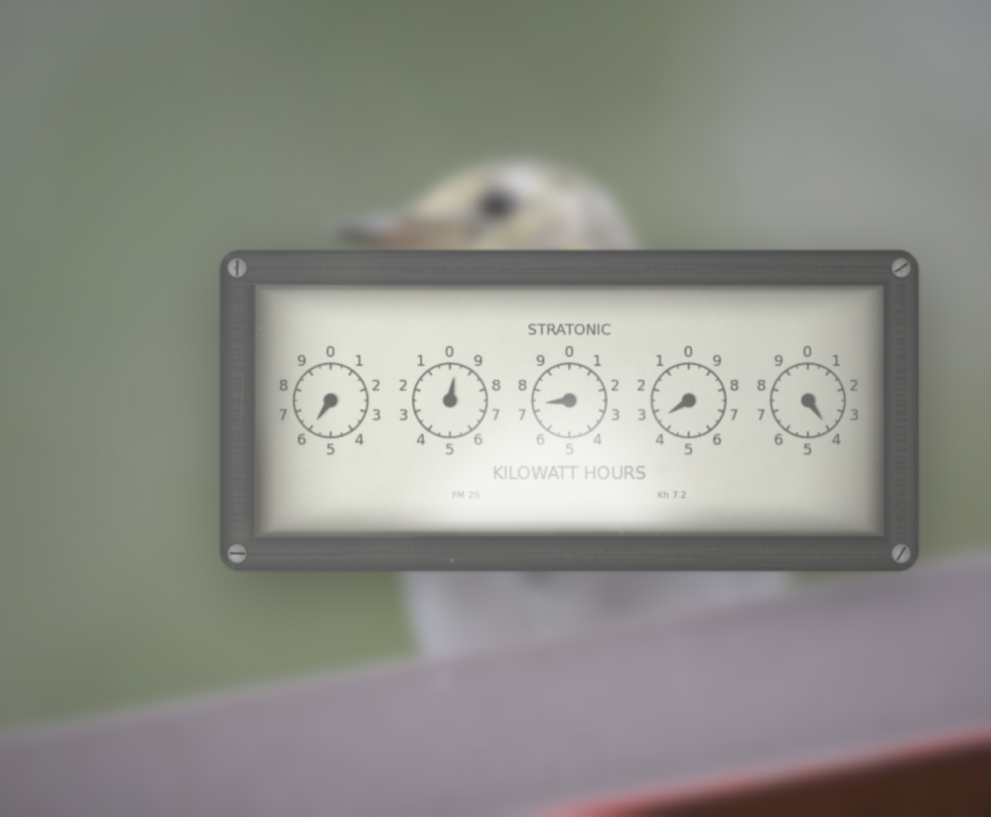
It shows 59734 kWh
